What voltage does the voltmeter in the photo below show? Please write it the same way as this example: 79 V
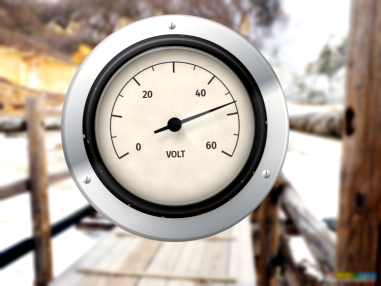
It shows 47.5 V
